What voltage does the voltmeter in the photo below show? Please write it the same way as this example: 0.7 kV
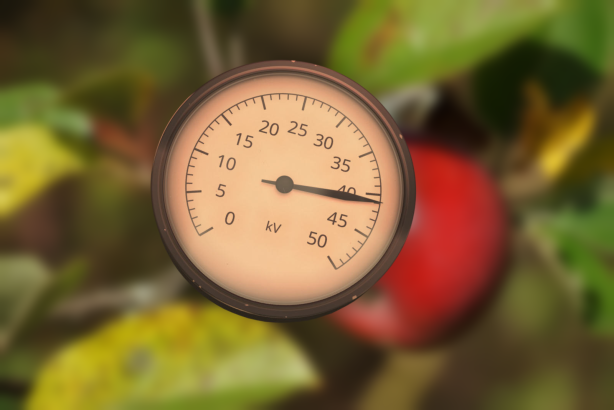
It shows 41 kV
